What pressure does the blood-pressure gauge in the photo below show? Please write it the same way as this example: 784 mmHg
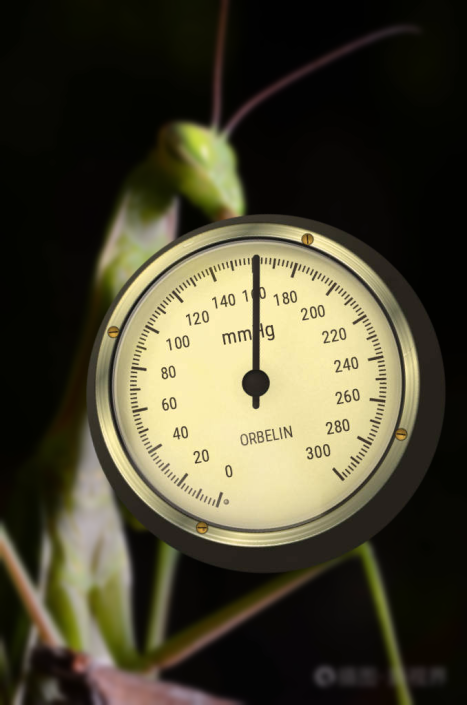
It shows 162 mmHg
